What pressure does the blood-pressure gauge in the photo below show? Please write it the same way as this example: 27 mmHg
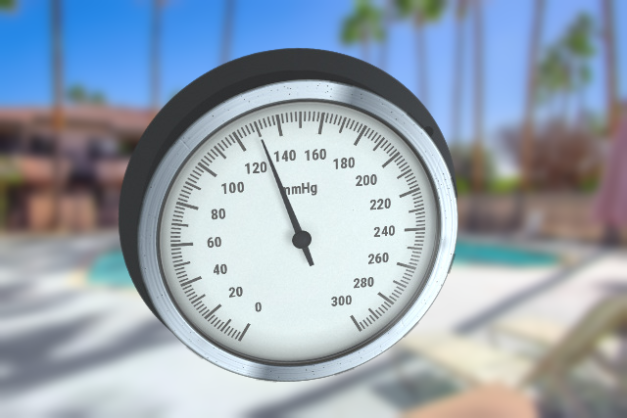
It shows 130 mmHg
